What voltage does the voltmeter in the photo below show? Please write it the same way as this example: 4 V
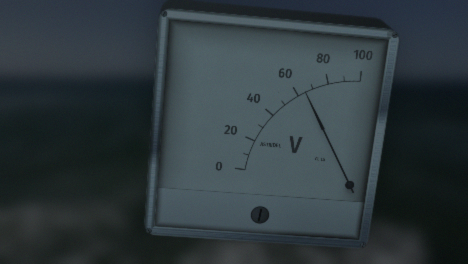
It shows 65 V
